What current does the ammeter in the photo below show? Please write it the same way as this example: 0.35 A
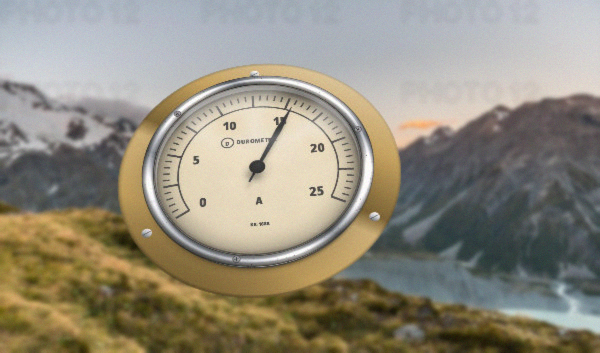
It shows 15.5 A
